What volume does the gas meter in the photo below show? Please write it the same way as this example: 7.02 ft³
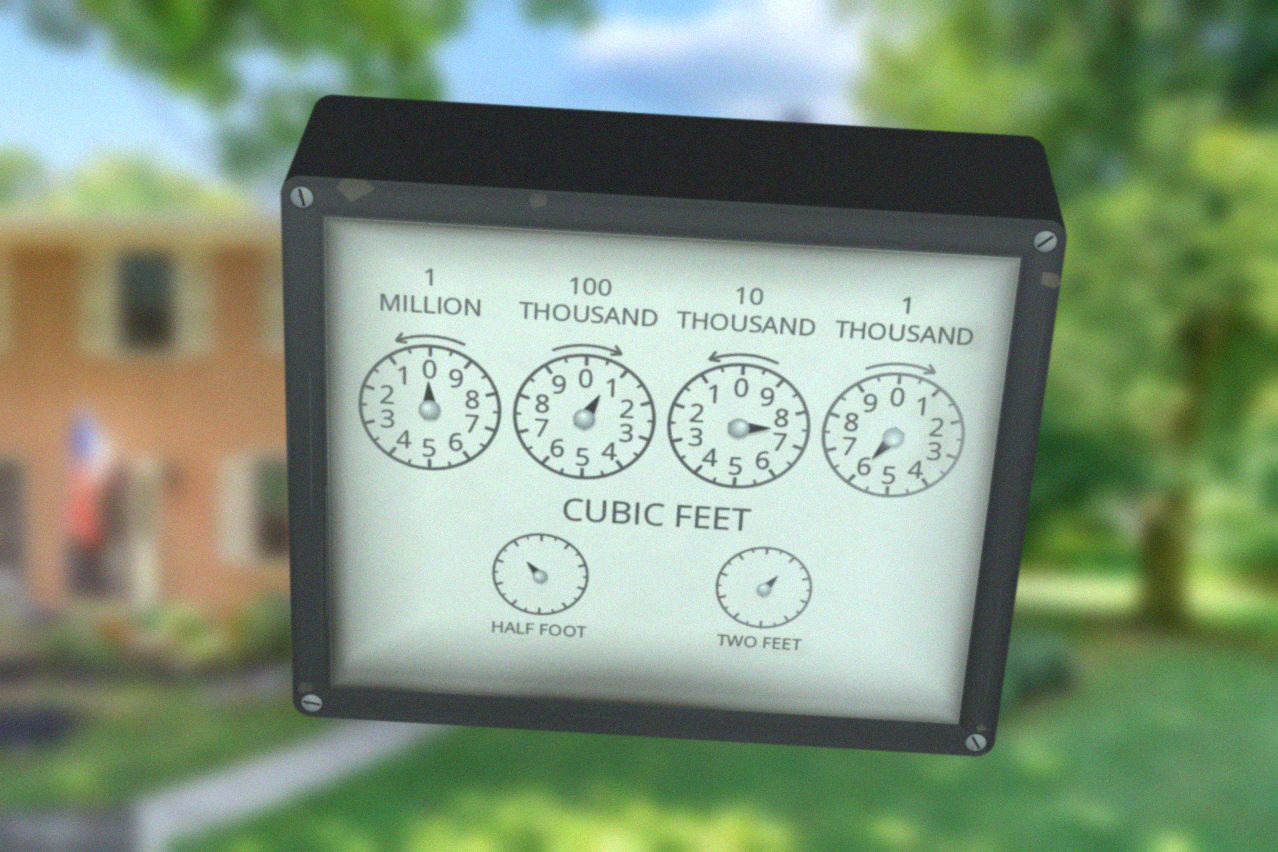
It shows 7600 ft³
